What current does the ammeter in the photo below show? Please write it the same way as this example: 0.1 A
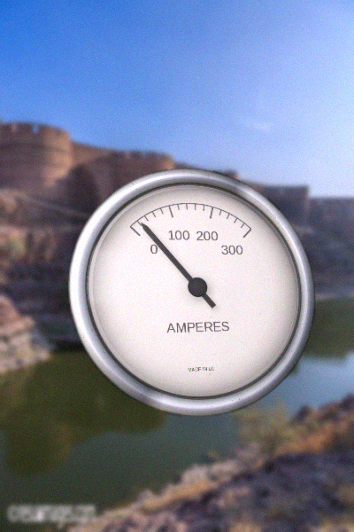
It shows 20 A
